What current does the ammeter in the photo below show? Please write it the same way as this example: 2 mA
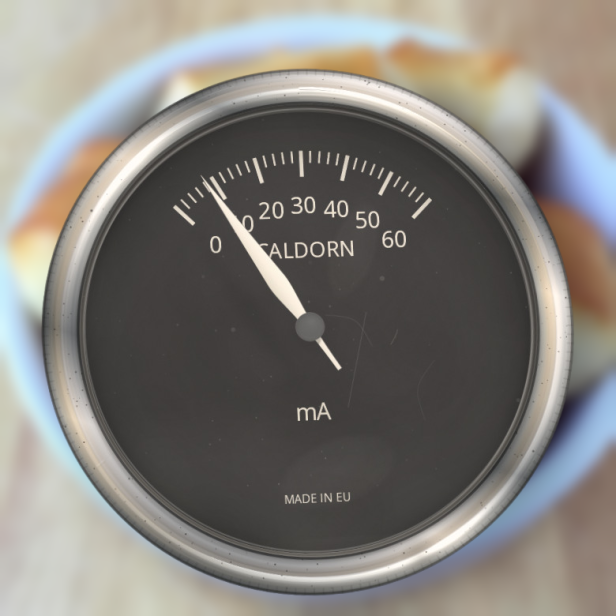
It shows 8 mA
